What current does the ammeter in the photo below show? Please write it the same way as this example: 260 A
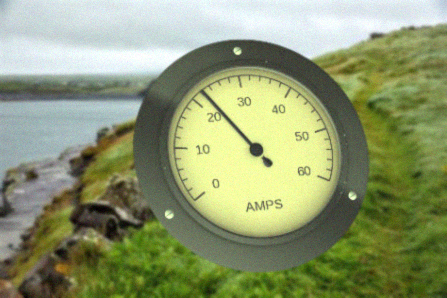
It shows 22 A
